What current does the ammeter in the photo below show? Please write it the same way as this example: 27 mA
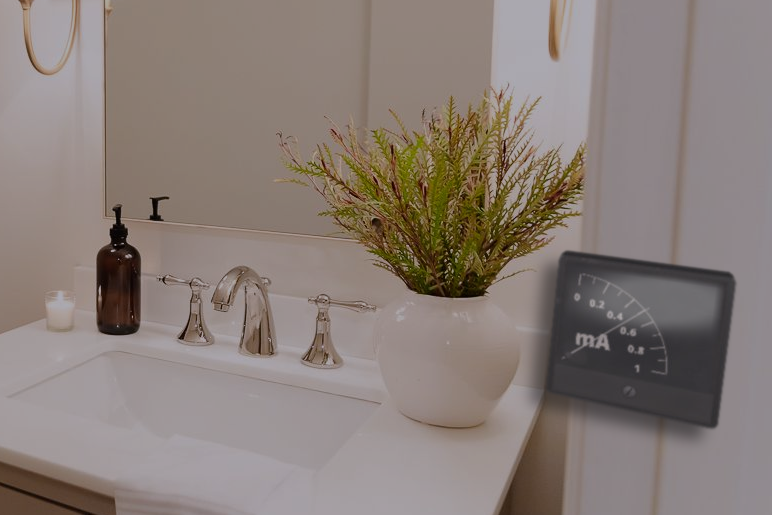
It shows 0.5 mA
